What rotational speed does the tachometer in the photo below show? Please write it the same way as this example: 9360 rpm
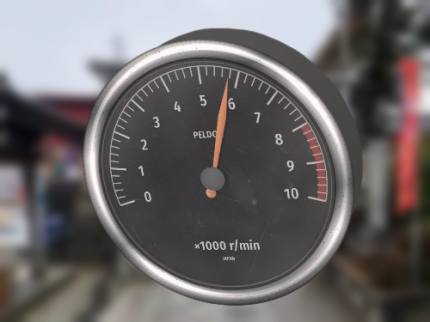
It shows 5800 rpm
